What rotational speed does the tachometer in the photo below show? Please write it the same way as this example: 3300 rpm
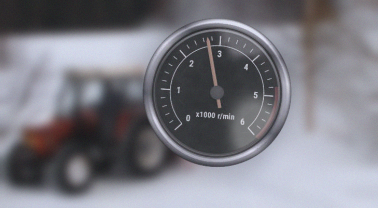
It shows 2700 rpm
